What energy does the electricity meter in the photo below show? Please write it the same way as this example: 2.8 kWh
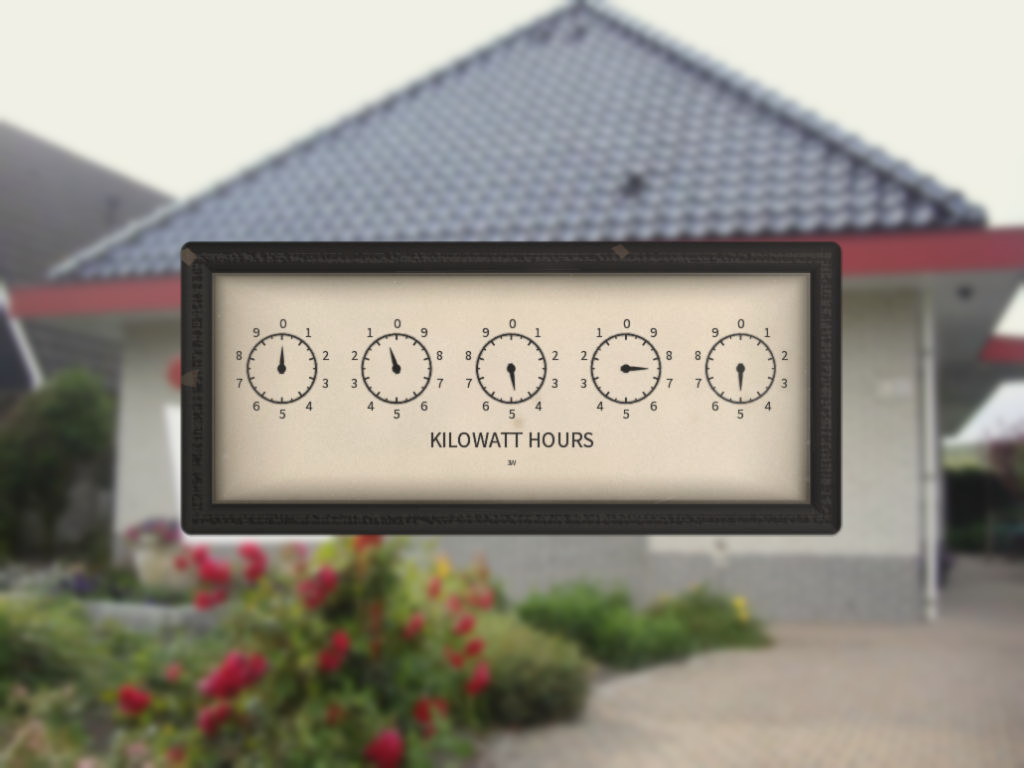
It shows 475 kWh
